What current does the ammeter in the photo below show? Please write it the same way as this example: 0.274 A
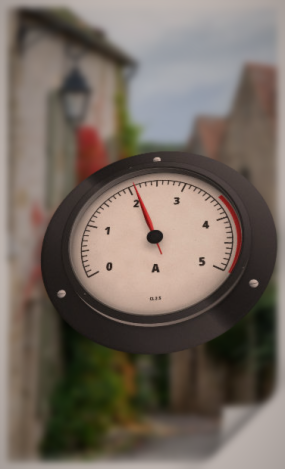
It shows 2.1 A
